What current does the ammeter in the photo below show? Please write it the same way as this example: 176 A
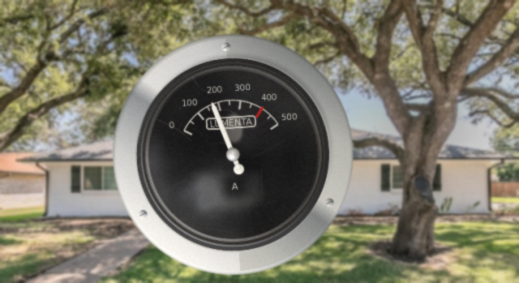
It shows 175 A
